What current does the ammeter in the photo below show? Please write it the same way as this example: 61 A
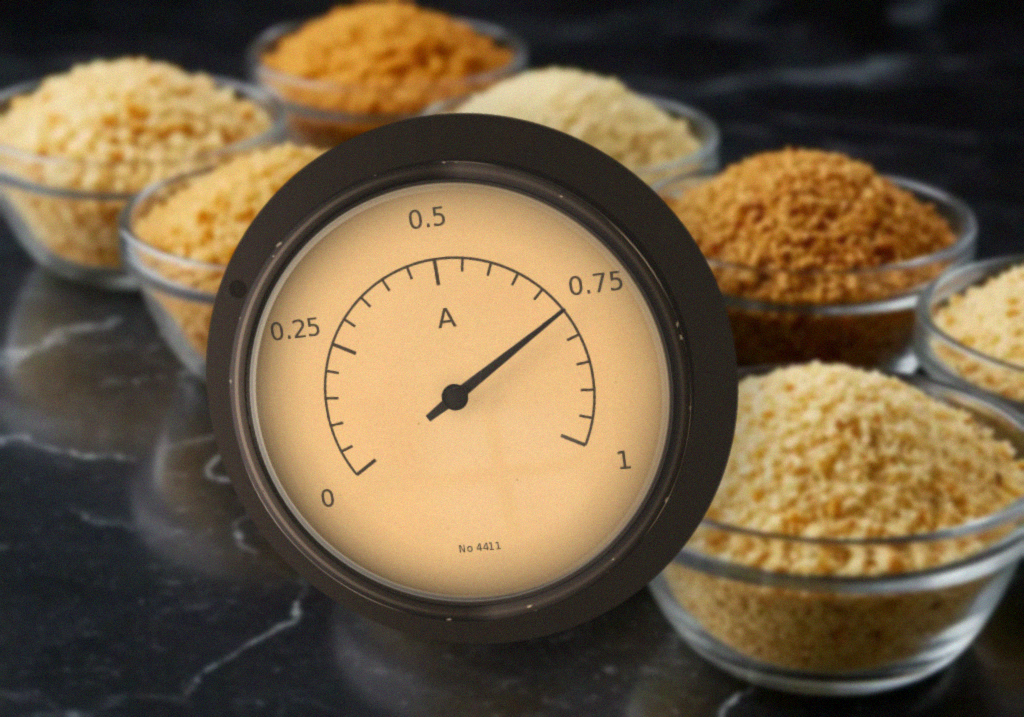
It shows 0.75 A
